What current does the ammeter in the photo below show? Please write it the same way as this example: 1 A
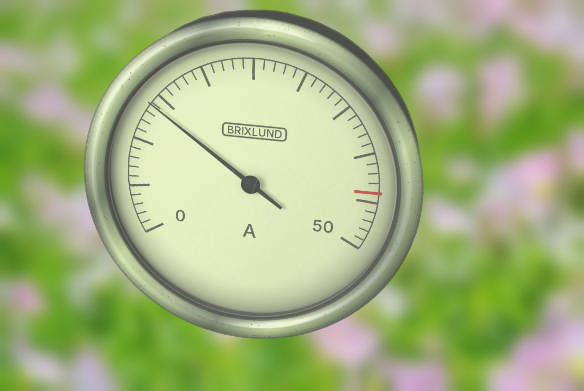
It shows 14 A
